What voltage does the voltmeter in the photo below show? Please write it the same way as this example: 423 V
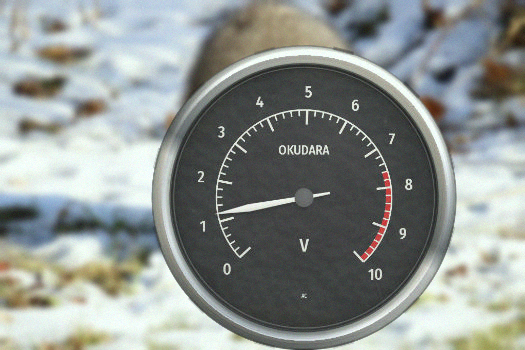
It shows 1.2 V
